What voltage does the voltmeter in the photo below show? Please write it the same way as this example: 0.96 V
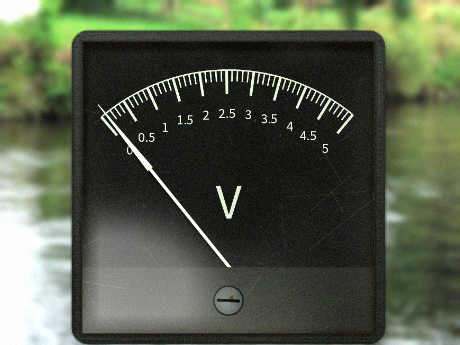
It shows 0.1 V
